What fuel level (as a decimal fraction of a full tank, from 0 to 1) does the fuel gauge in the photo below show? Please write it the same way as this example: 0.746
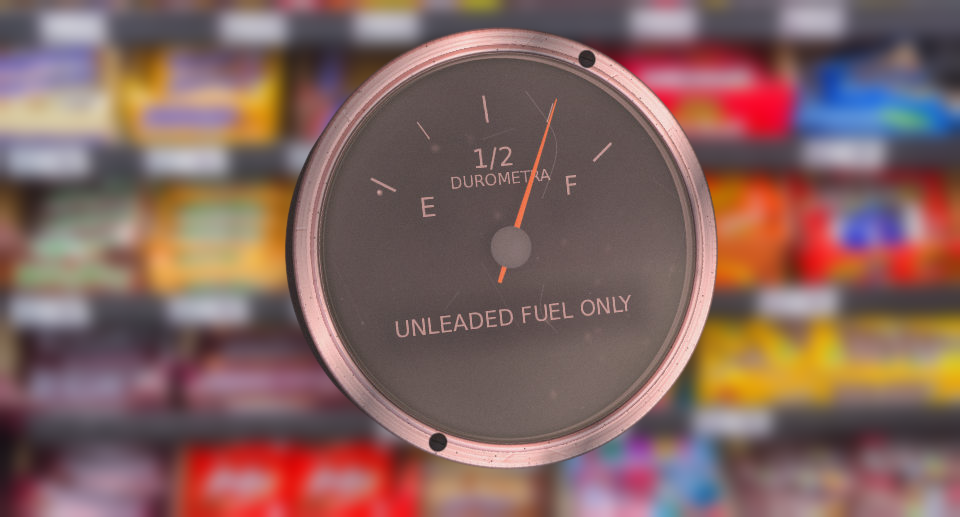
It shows 0.75
